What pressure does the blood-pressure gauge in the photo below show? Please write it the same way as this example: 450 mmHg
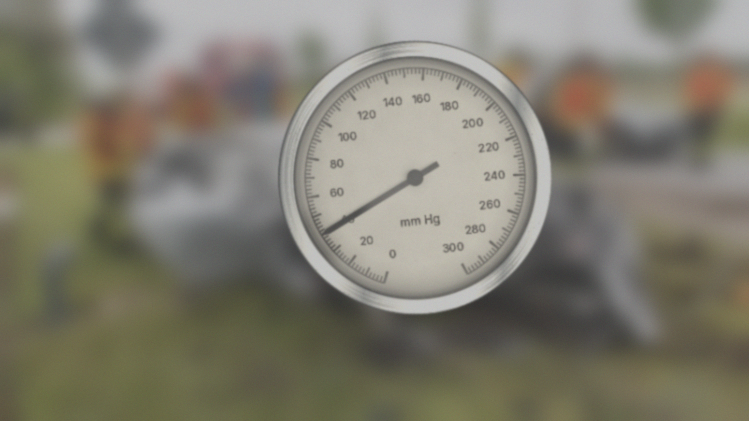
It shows 40 mmHg
